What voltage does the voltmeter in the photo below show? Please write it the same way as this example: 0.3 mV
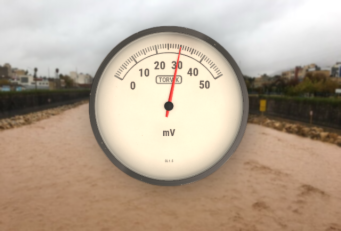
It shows 30 mV
